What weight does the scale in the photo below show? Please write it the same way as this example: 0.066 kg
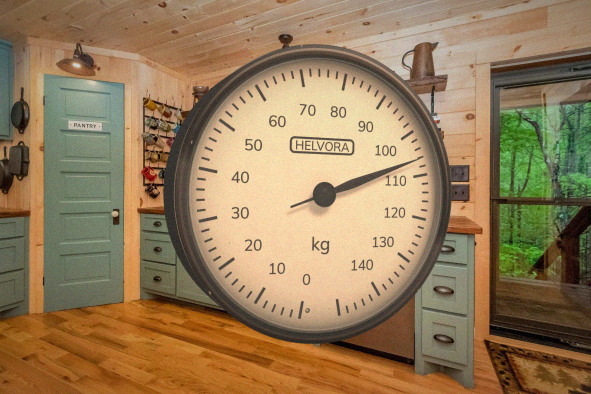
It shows 106 kg
